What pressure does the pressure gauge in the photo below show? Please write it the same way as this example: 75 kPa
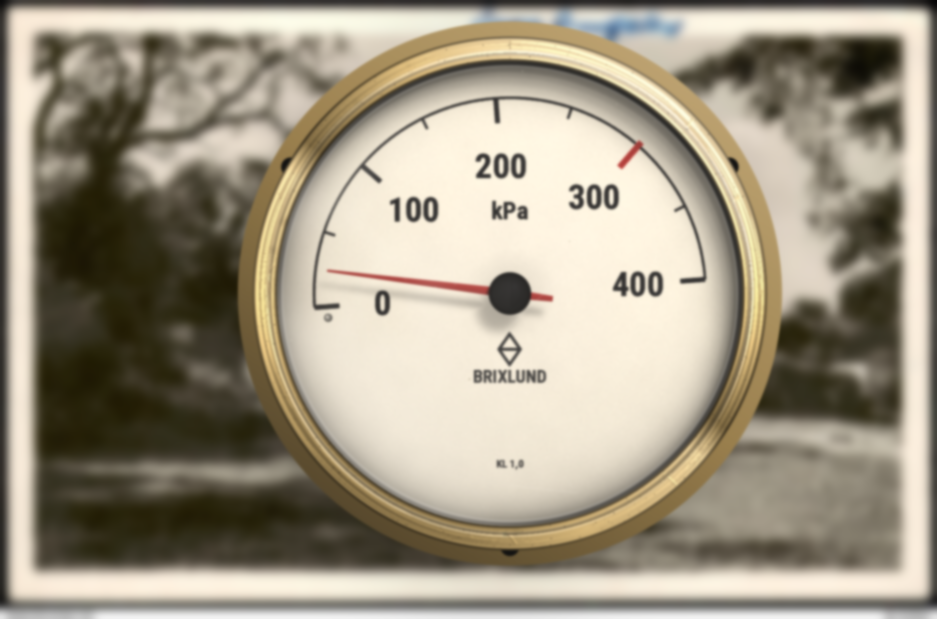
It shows 25 kPa
